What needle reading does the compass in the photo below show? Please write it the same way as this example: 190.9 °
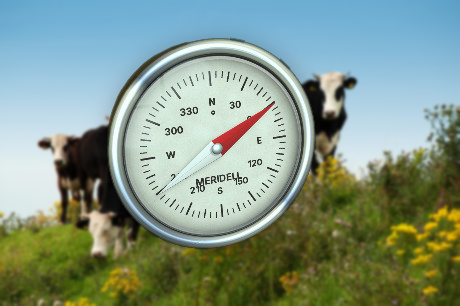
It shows 60 °
